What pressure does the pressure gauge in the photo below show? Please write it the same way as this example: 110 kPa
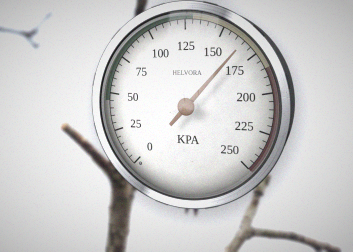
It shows 165 kPa
